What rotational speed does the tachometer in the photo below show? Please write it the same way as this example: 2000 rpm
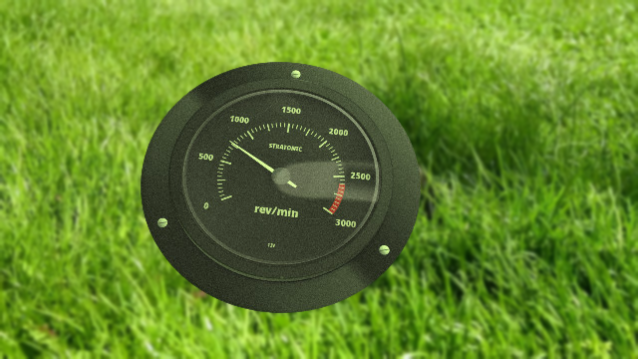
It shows 750 rpm
